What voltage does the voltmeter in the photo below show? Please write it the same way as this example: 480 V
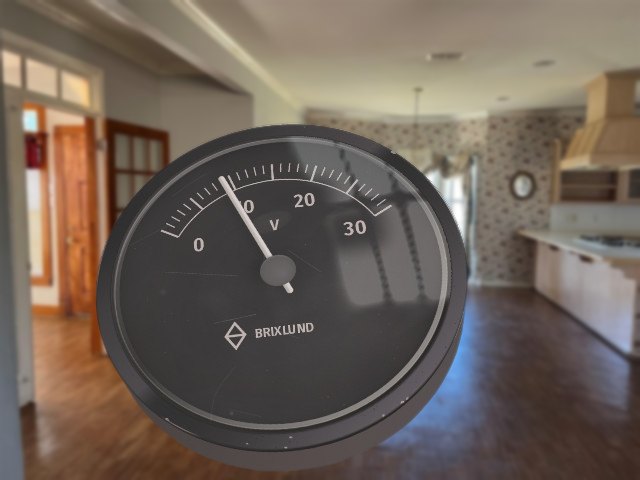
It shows 9 V
